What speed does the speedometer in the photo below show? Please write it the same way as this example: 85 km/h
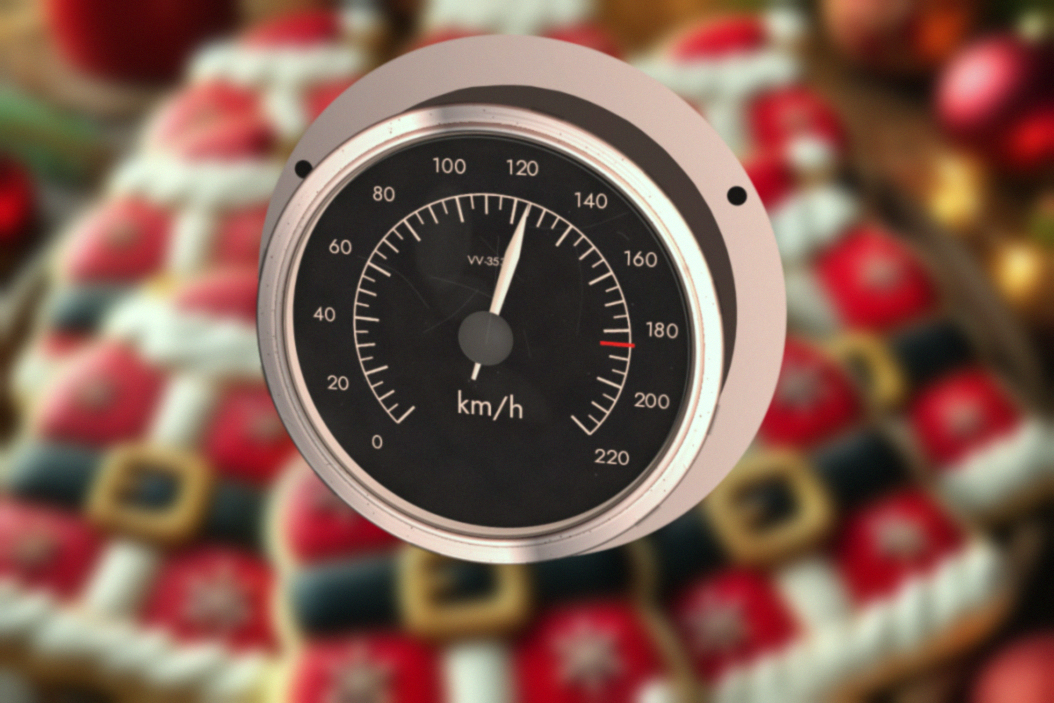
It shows 125 km/h
